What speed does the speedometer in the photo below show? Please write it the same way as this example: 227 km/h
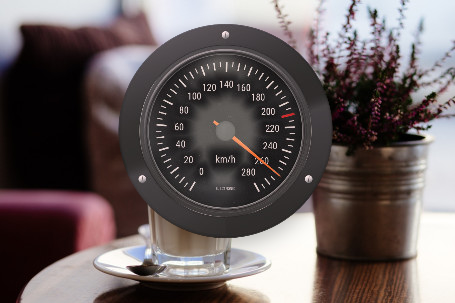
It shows 260 km/h
